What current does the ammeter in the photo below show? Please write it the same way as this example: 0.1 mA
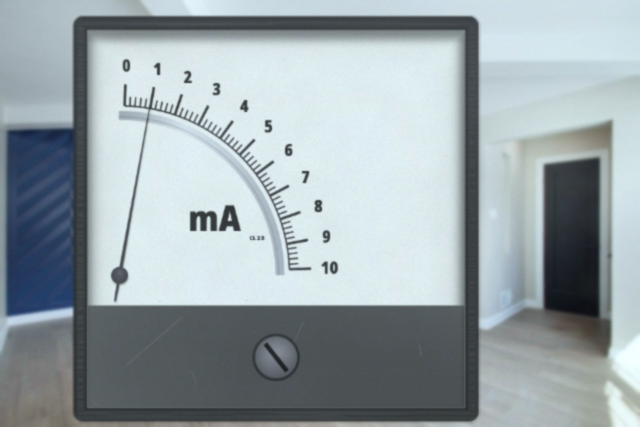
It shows 1 mA
